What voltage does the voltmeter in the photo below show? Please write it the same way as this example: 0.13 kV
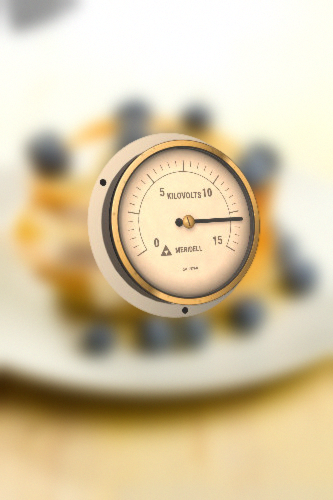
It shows 13 kV
